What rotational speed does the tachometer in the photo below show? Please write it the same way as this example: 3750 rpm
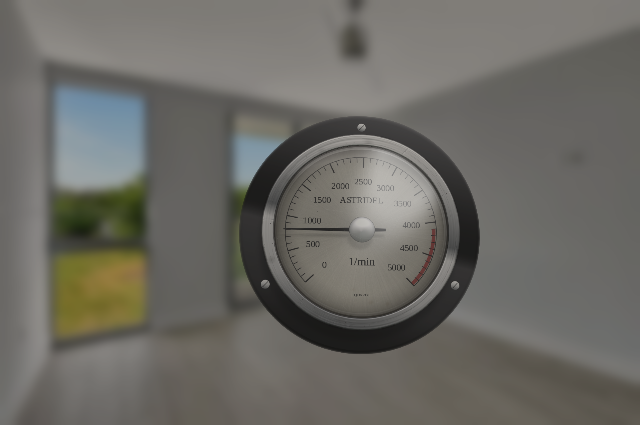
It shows 800 rpm
